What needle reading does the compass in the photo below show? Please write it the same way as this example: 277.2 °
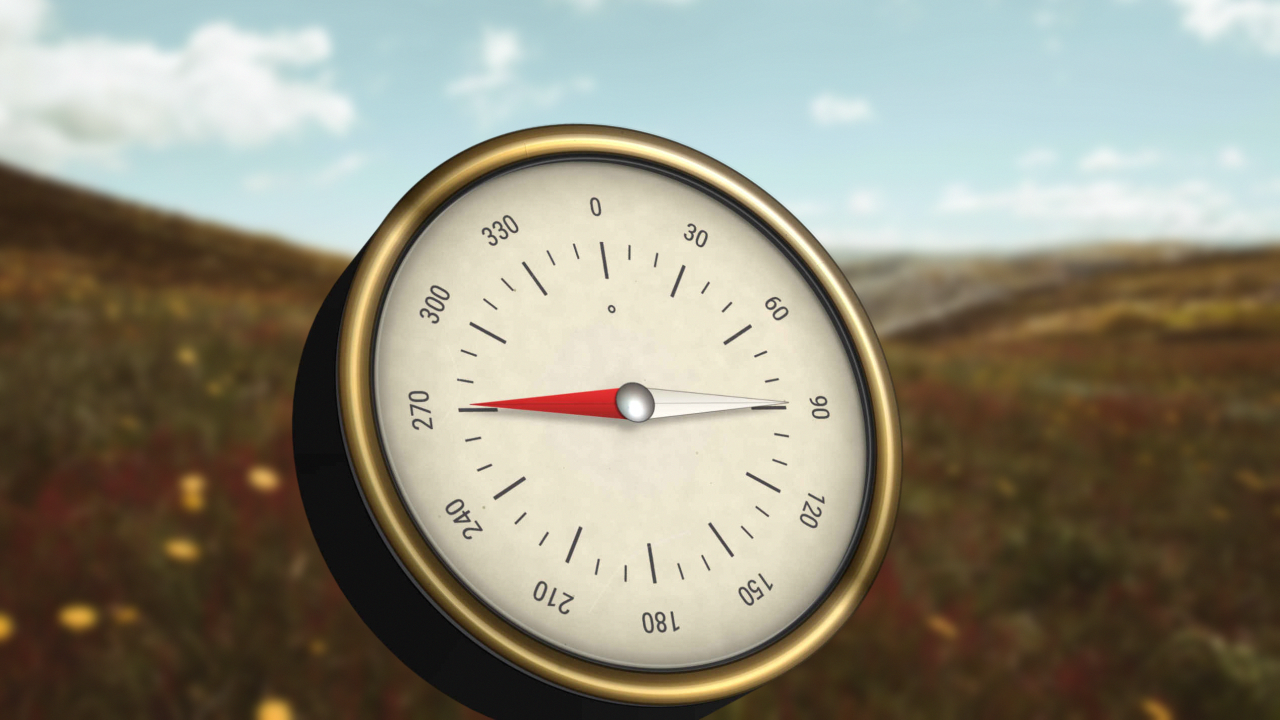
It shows 270 °
